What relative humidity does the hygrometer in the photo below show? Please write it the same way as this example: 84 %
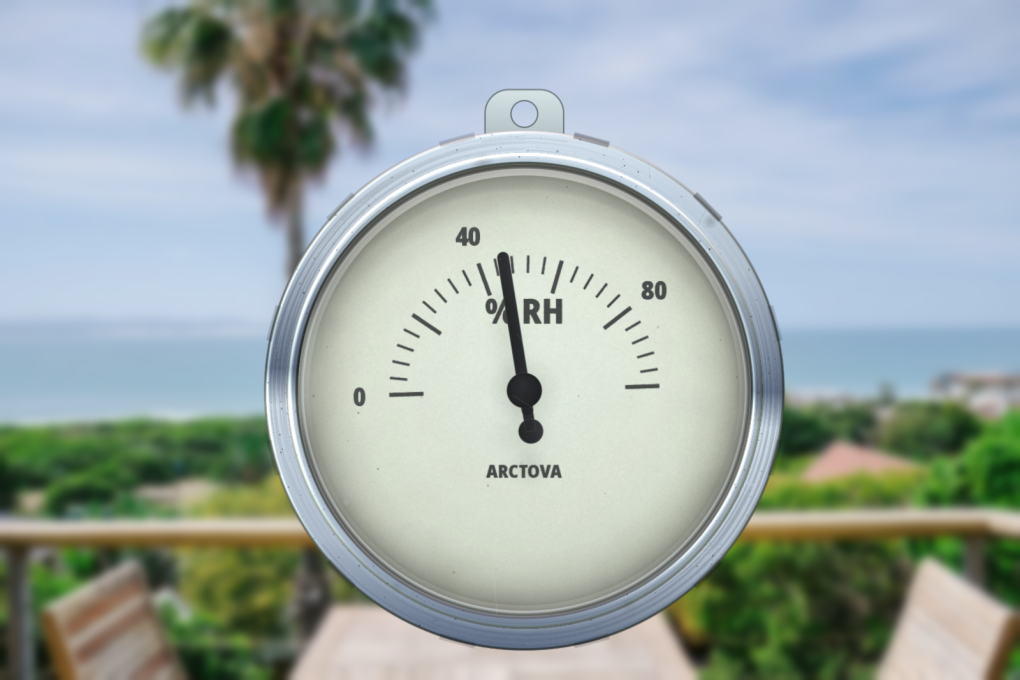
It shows 46 %
